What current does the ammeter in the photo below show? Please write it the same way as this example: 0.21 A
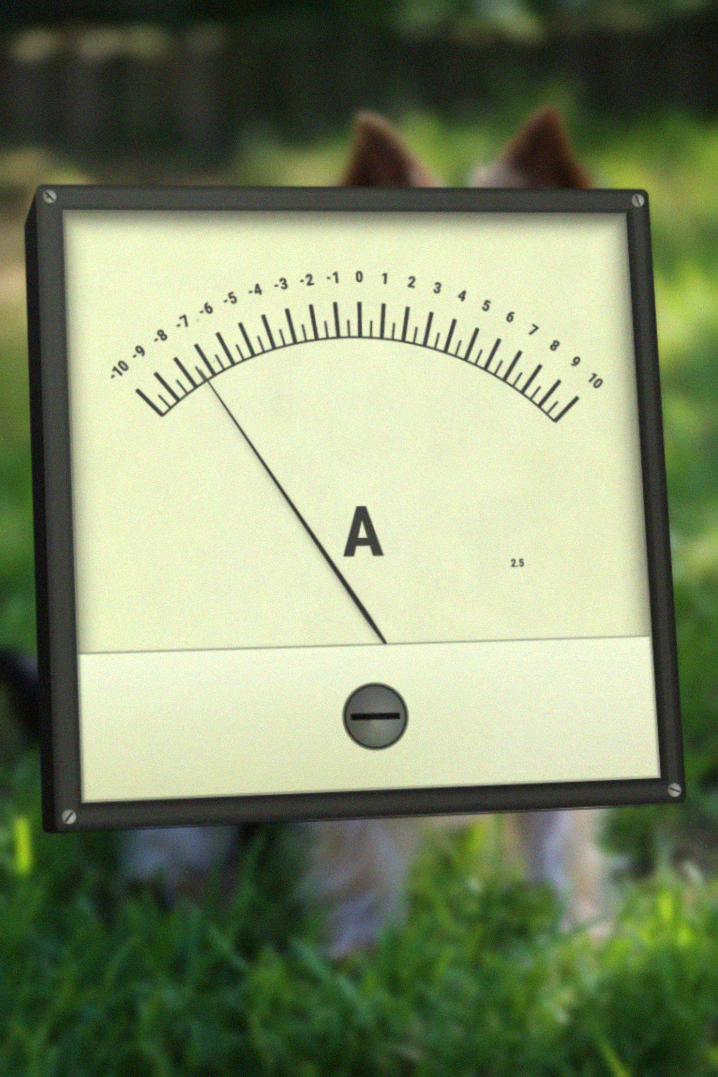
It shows -7.5 A
